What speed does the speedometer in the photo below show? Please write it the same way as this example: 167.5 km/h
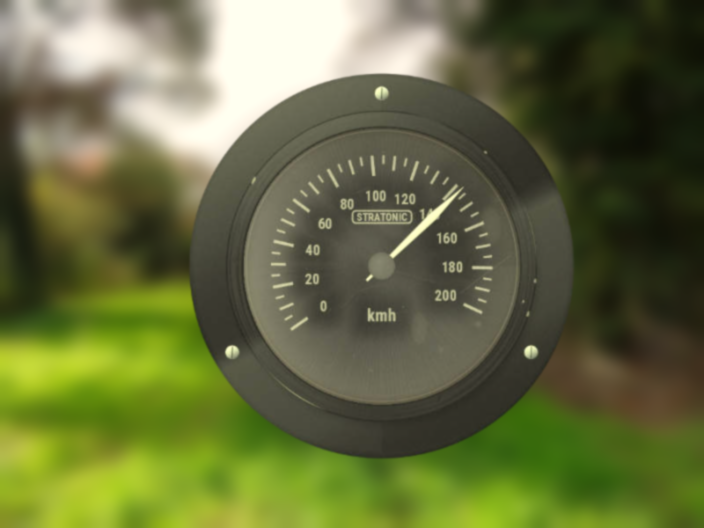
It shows 142.5 km/h
